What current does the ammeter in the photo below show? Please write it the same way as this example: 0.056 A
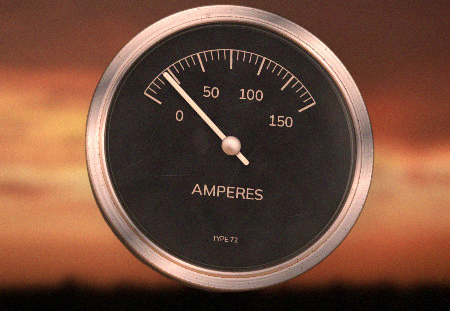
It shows 20 A
